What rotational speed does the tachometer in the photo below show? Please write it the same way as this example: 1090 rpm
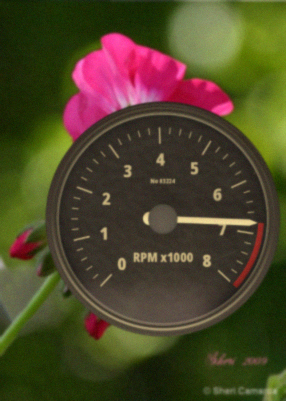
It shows 6800 rpm
